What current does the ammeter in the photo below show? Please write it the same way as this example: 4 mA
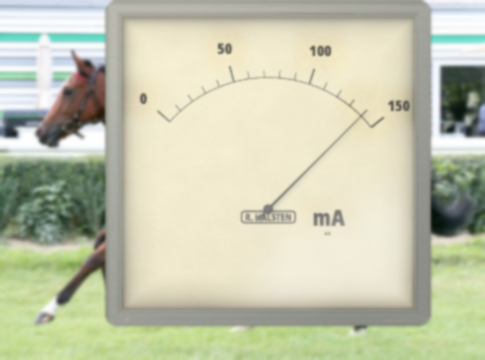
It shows 140 mA
